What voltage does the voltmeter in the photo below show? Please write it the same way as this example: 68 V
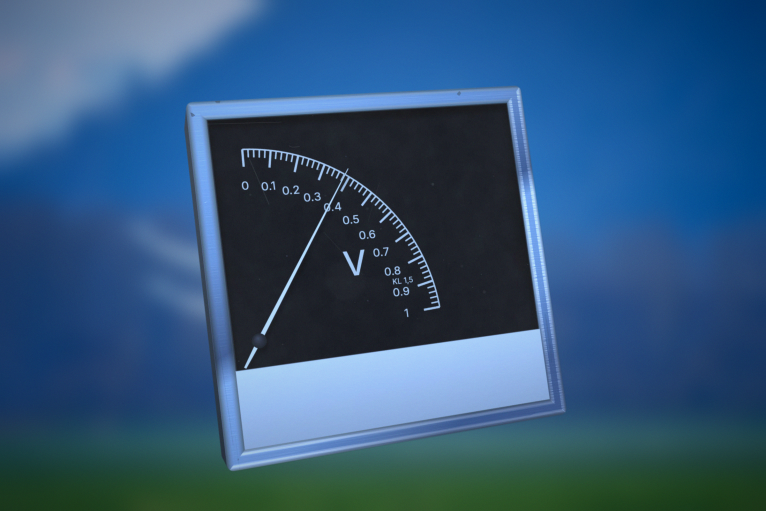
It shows 0.38 V
